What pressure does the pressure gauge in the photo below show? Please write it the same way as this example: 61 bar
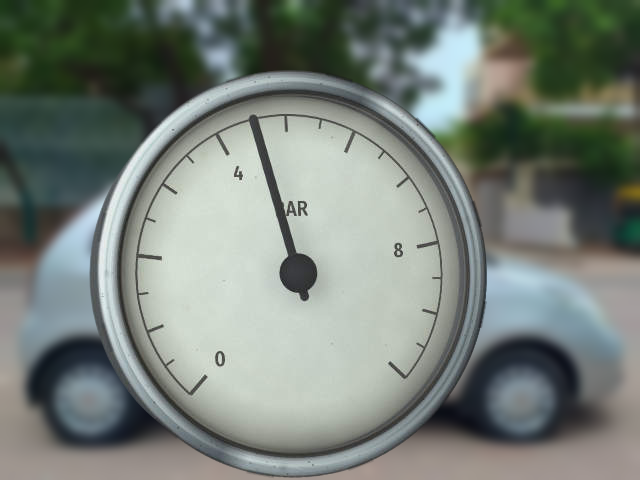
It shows 4.5 bar
